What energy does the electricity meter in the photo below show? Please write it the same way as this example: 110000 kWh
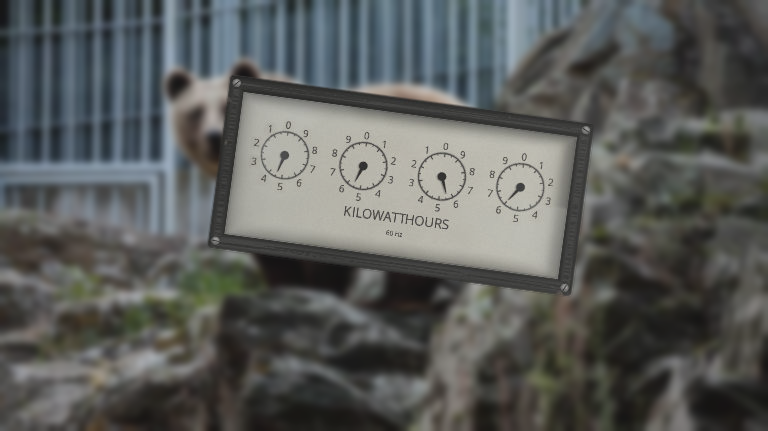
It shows 4556 kWh
